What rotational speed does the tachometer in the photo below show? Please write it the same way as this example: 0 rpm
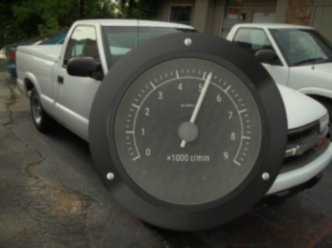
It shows 5200 rpm
